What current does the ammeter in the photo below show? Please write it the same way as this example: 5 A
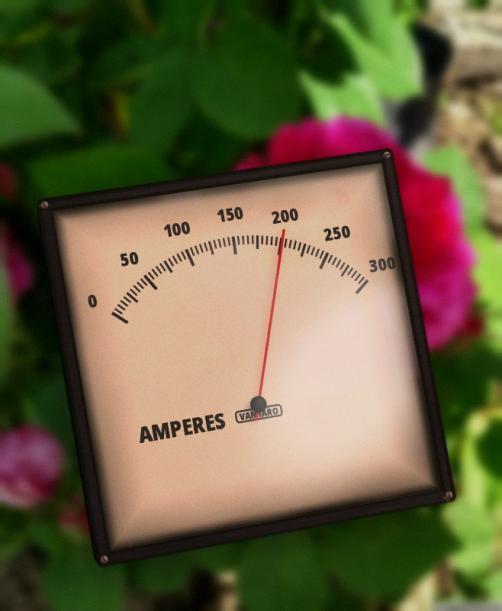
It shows 200 A
